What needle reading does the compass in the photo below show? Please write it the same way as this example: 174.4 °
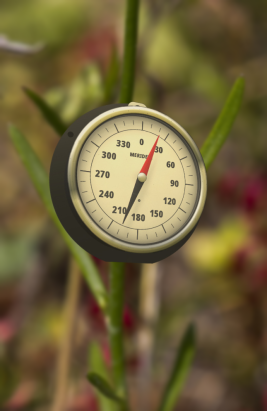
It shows 20 °
